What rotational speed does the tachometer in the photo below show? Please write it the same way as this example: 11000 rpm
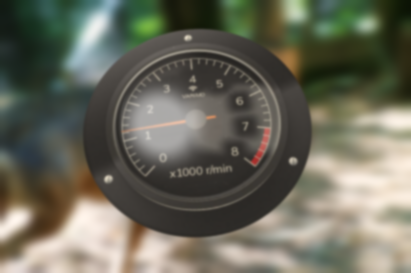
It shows 1200 rpm
